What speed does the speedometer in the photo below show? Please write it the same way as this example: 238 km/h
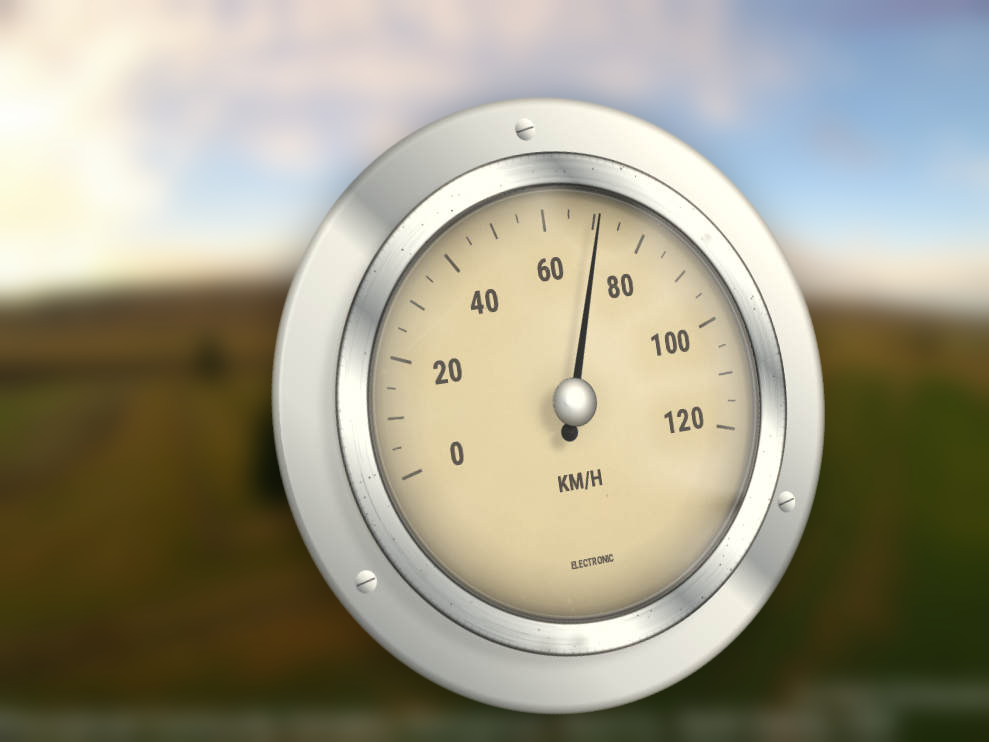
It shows 70 km/h
